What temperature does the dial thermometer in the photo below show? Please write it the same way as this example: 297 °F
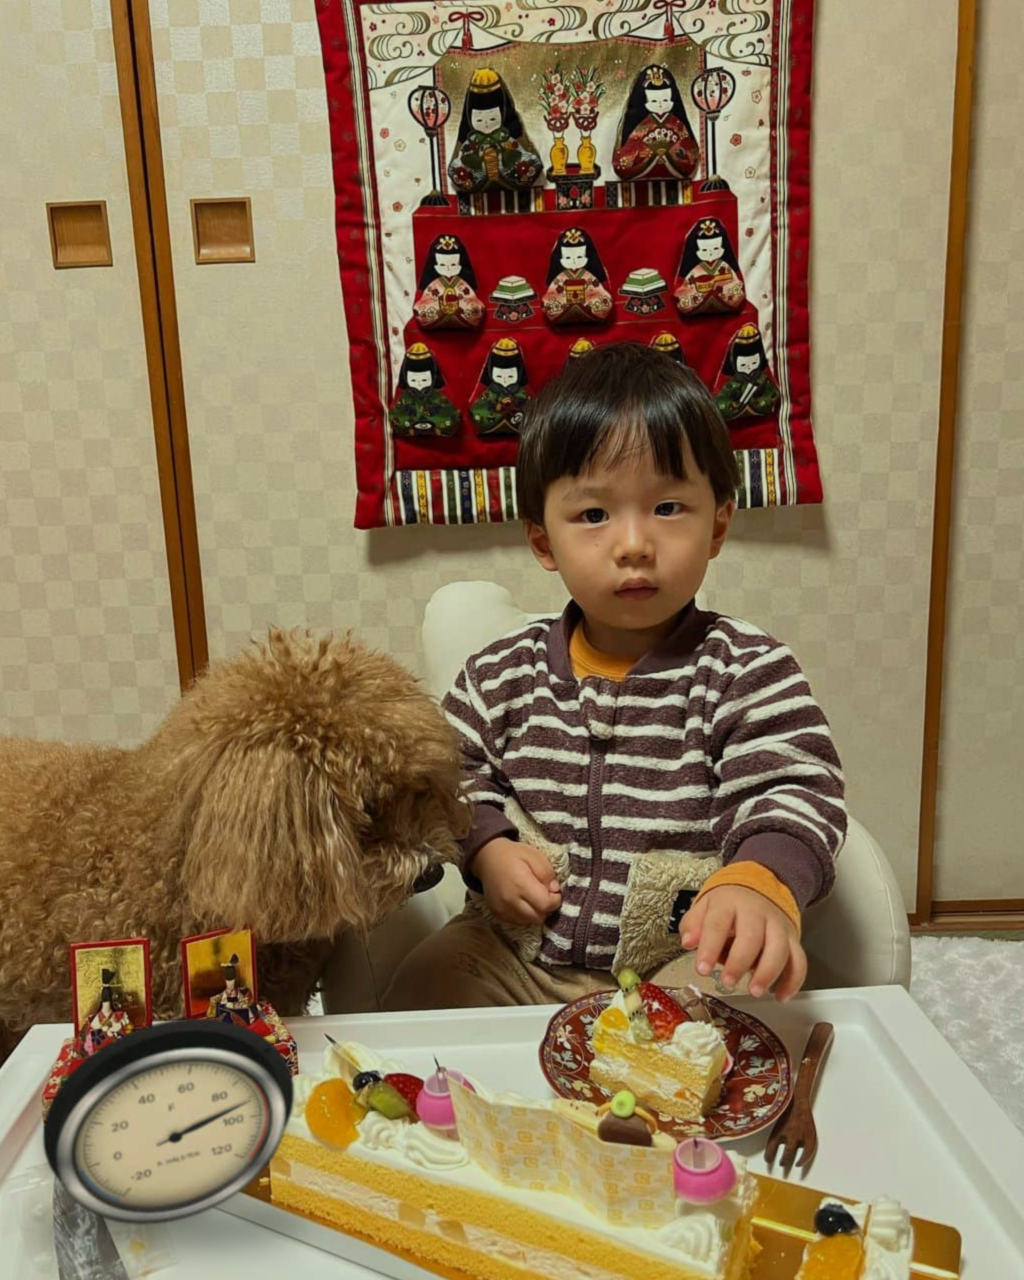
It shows 90 °F
